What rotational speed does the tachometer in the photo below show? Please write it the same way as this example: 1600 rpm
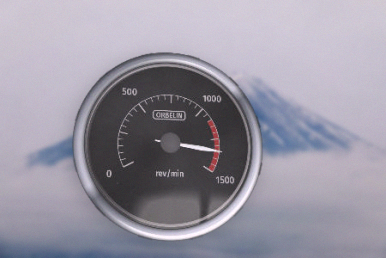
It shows 1350 rpm
